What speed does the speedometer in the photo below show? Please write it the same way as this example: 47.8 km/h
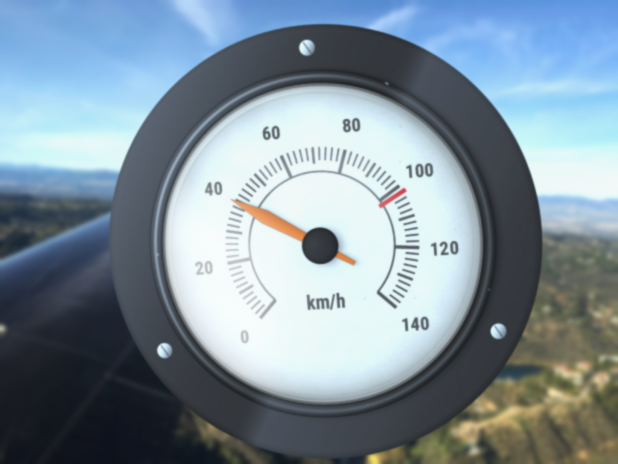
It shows 40 km/h
